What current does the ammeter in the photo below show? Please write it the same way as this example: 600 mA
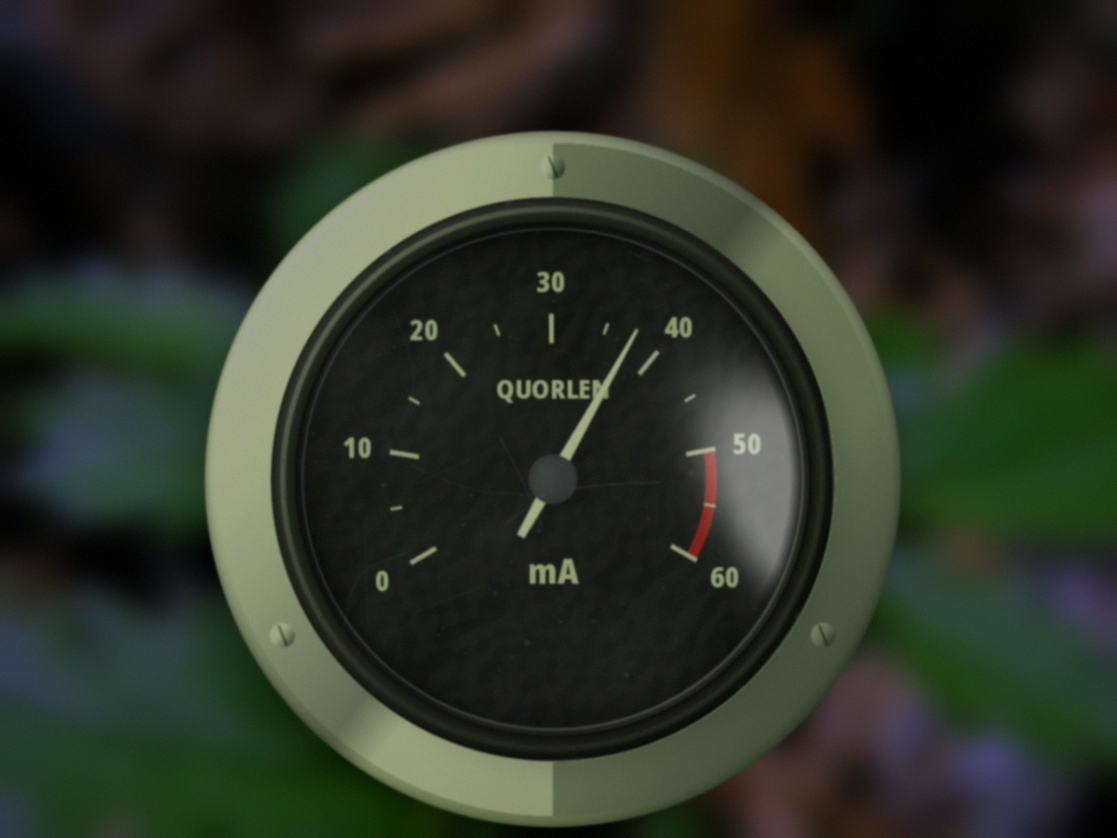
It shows 37.5 mA
